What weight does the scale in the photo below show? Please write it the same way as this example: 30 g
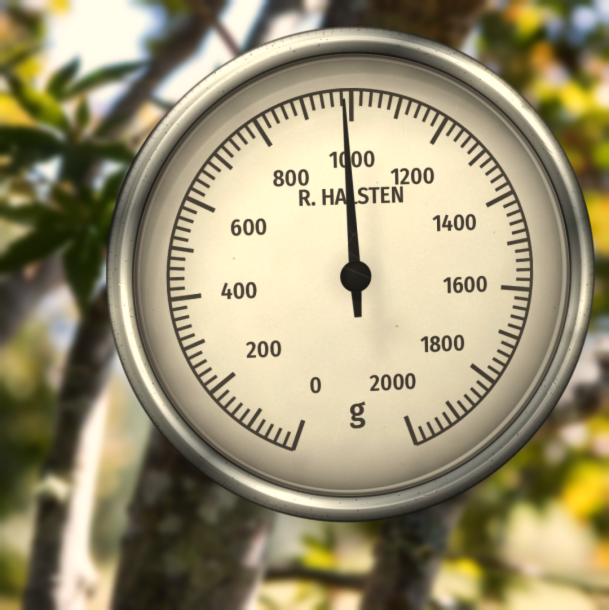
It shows 980 g
